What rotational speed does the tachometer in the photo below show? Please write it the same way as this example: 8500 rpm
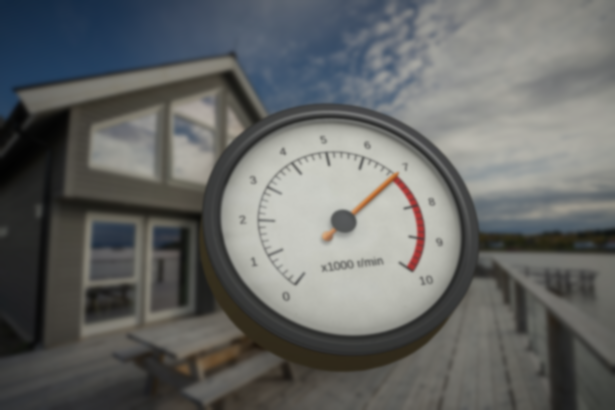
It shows 7000 rpm
